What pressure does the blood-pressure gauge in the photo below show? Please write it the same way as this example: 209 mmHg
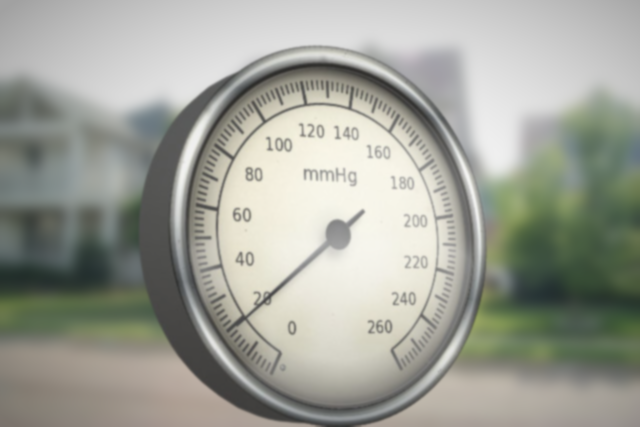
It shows 20 mmHg
